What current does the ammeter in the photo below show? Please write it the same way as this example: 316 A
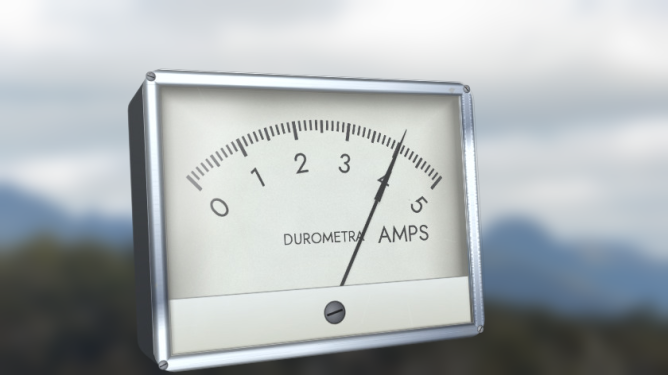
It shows 4 A
